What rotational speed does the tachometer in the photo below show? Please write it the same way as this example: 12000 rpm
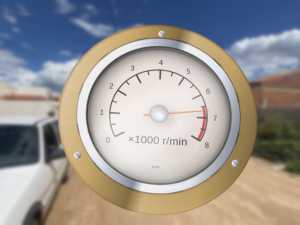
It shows 6750 rpm
